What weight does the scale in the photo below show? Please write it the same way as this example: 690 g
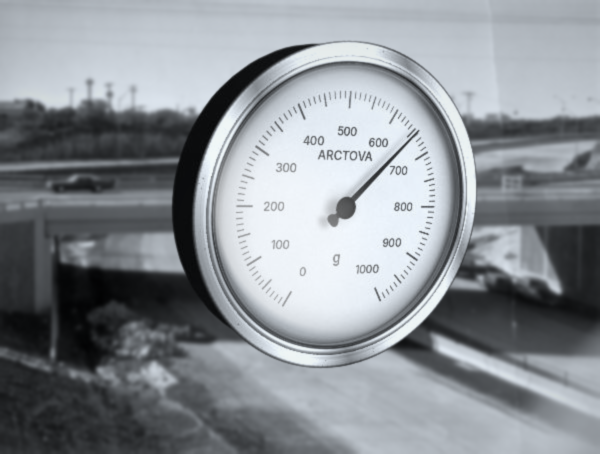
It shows 650 g
